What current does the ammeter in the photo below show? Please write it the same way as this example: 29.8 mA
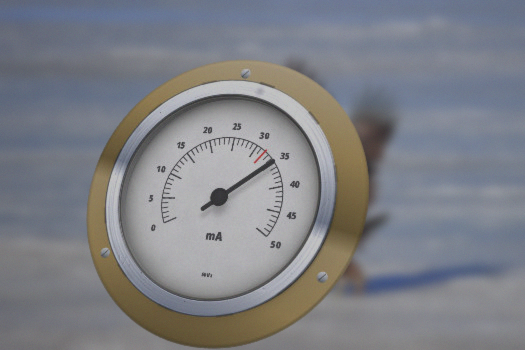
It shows 35 mA
